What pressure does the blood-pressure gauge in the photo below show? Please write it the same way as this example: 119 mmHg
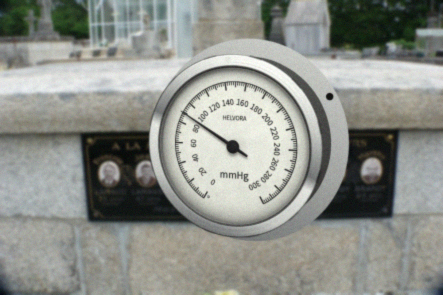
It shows 90 mmHg
